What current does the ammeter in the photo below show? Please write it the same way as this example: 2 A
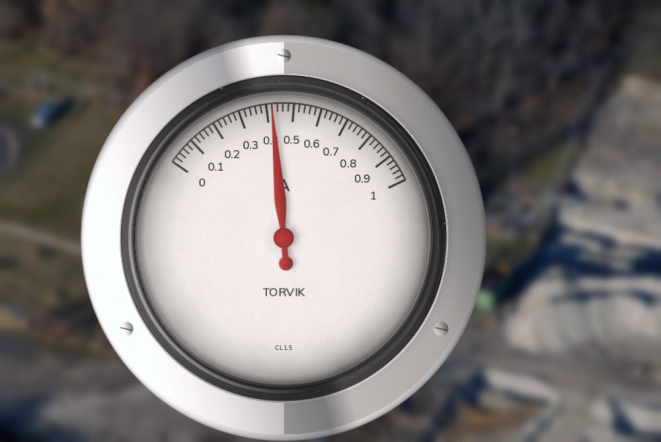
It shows 0.42 A
